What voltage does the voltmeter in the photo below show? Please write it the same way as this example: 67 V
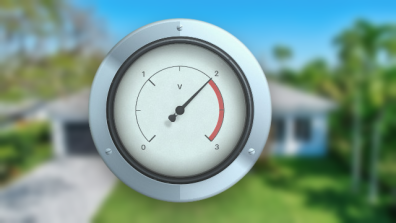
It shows 2 V
